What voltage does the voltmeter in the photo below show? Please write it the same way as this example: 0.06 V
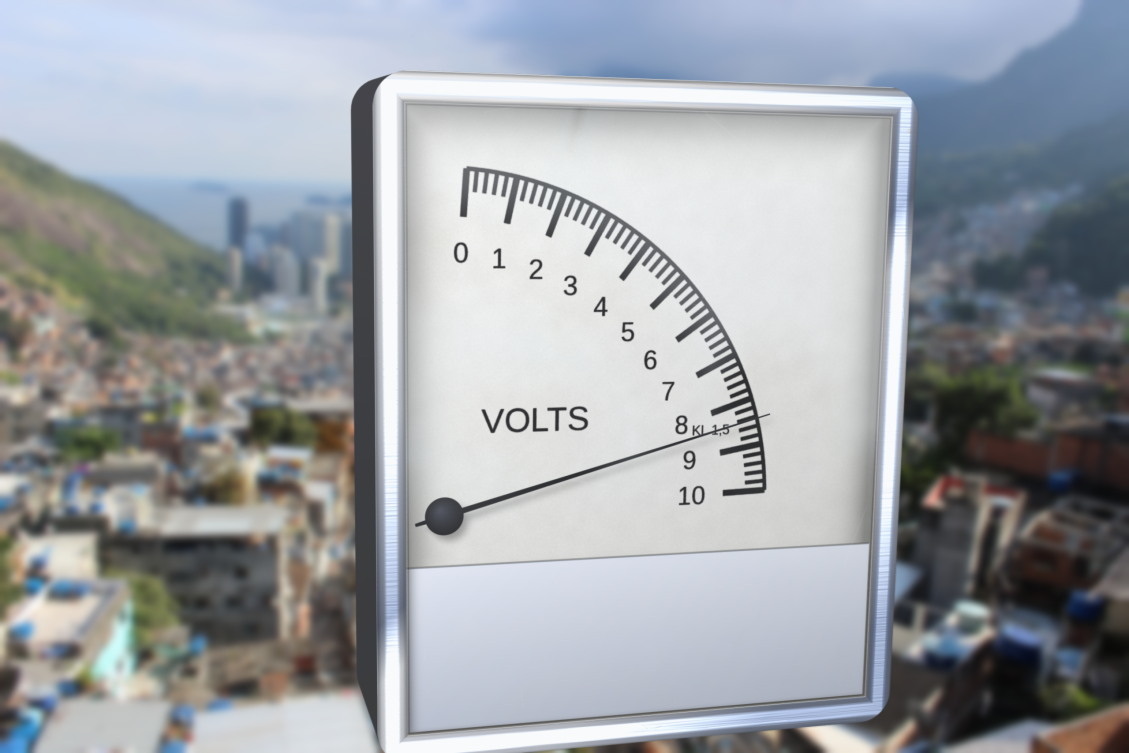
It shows 8.4 V
